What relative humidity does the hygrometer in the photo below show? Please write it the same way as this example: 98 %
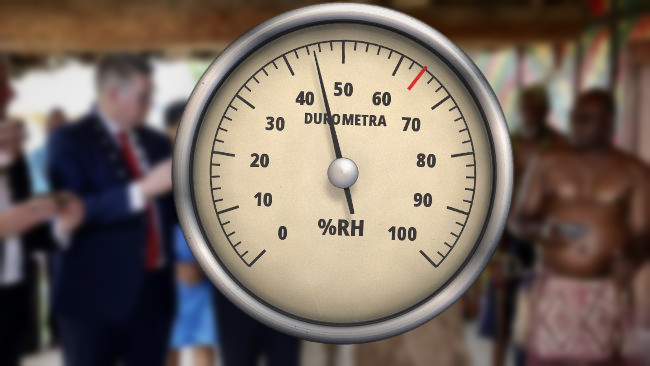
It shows 45 %
